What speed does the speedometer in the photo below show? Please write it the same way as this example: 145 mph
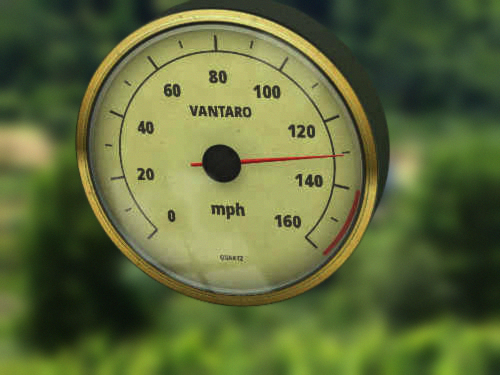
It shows 130 mph
